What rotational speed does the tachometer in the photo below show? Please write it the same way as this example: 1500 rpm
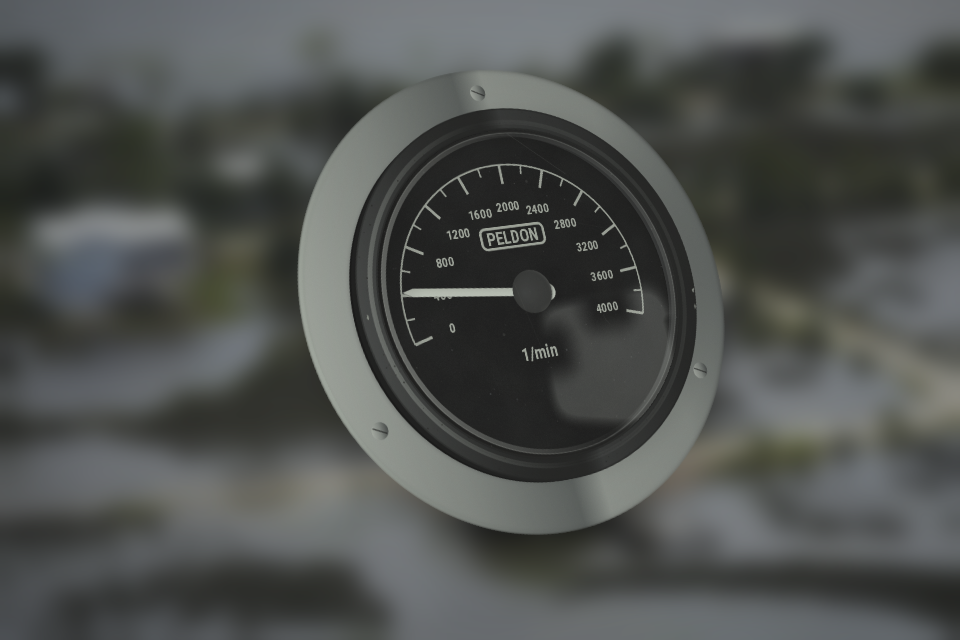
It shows 400 rpm
